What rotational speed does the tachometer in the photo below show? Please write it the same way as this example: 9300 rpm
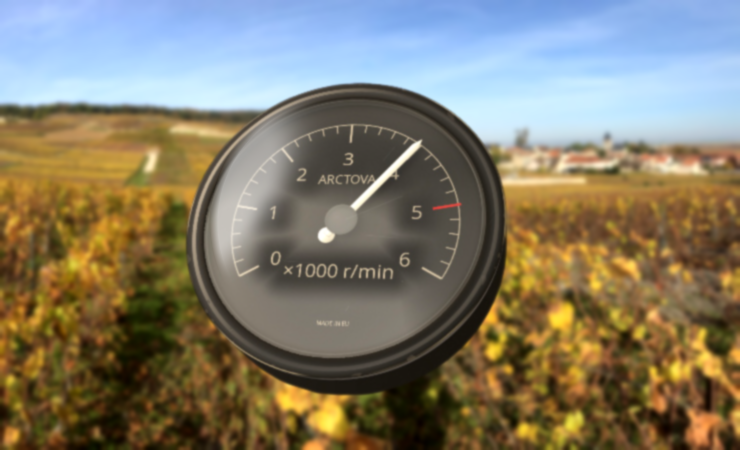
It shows 4000 rpm
